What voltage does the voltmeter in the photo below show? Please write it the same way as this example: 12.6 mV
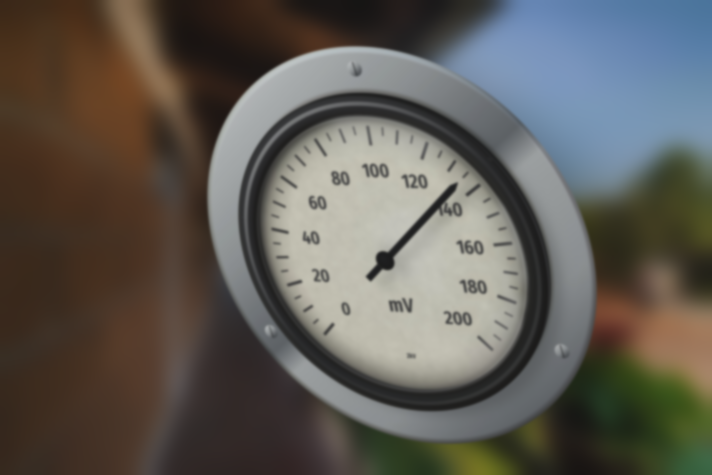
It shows 135 mV
